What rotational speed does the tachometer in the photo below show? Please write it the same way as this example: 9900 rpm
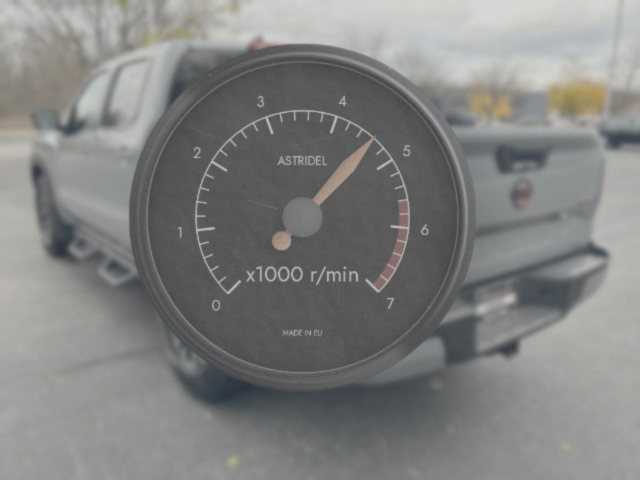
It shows 4600 rpm
